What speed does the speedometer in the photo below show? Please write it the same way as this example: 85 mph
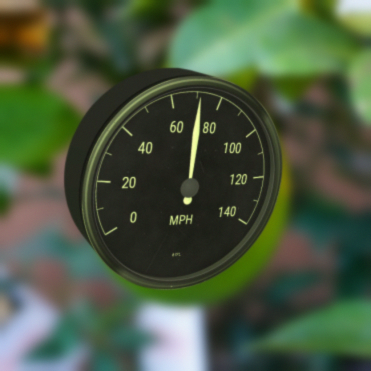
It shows 70 mph
